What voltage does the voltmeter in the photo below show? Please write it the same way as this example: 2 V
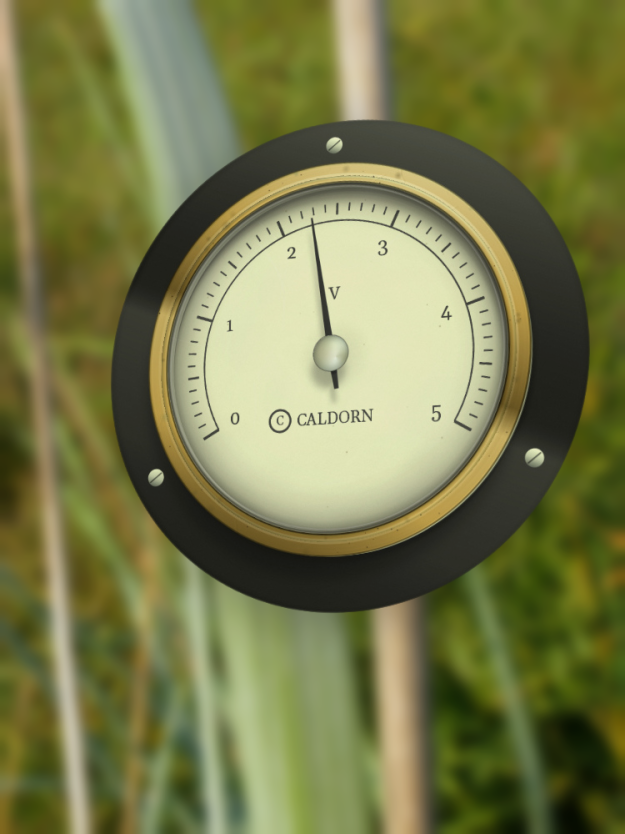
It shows 2.3 V
